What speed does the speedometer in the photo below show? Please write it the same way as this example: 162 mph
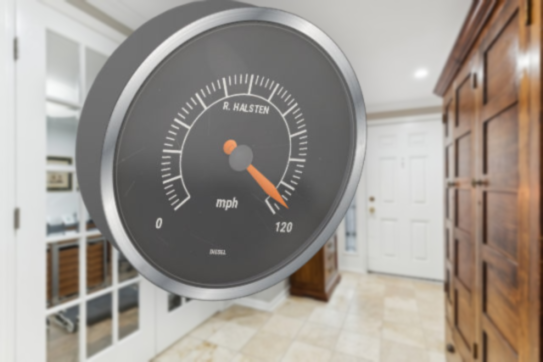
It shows 116 mph
